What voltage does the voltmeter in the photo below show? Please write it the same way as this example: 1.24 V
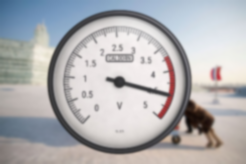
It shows 4.5 V
